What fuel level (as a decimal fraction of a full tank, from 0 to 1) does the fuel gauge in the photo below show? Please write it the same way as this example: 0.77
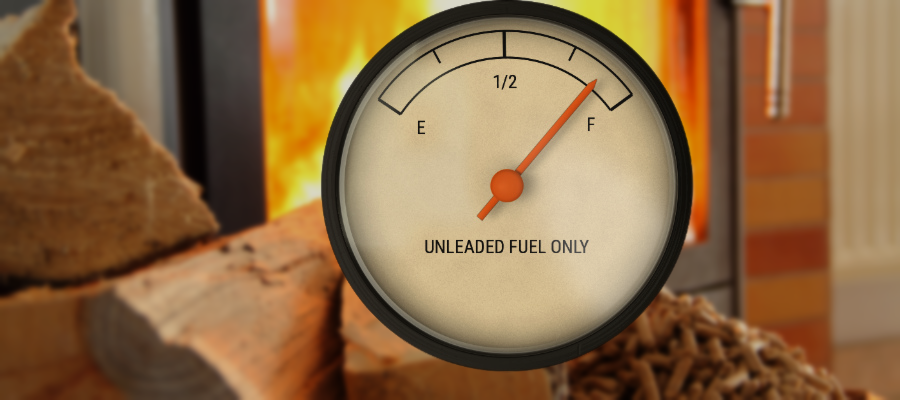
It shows 0.875
